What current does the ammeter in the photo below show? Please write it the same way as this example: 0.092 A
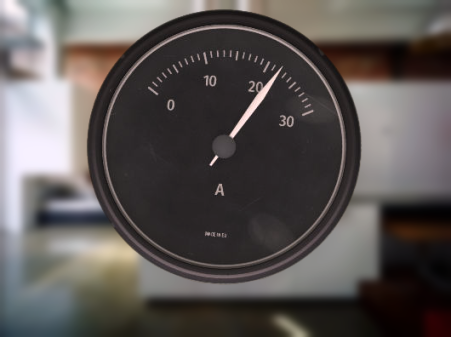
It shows 22 A
